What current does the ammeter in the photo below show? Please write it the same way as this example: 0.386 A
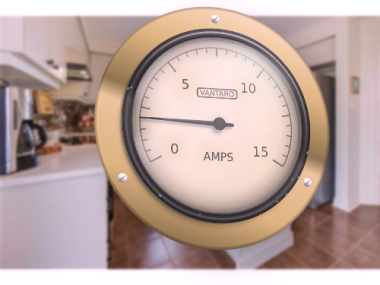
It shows 2 A
